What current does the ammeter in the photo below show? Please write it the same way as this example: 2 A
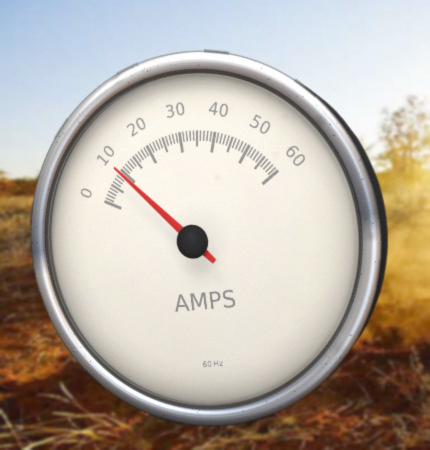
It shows 10 A
